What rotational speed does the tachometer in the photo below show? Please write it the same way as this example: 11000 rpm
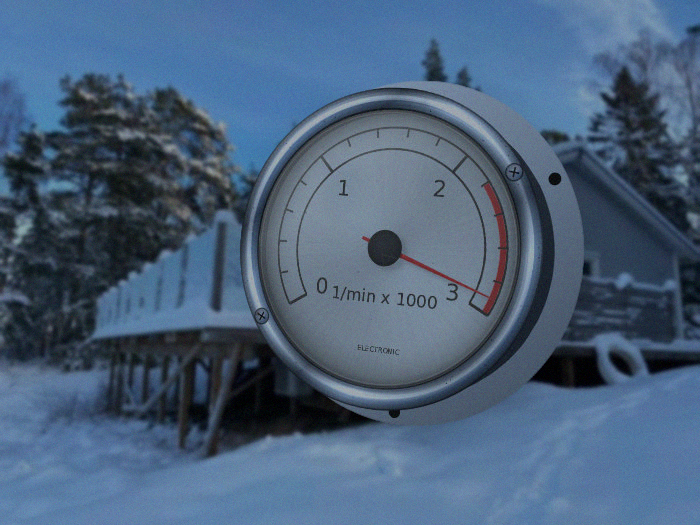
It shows 2900 rpm
